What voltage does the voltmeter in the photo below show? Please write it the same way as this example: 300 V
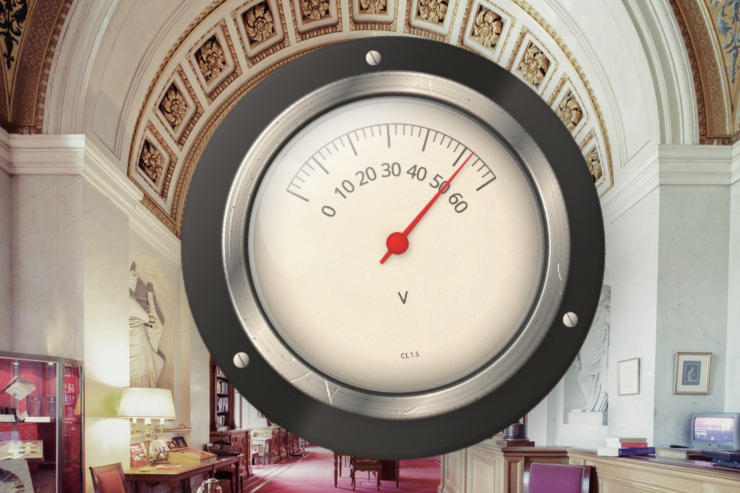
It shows 52 V
